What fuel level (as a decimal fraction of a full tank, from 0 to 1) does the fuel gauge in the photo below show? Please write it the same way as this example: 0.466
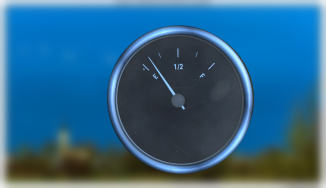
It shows 0.125
